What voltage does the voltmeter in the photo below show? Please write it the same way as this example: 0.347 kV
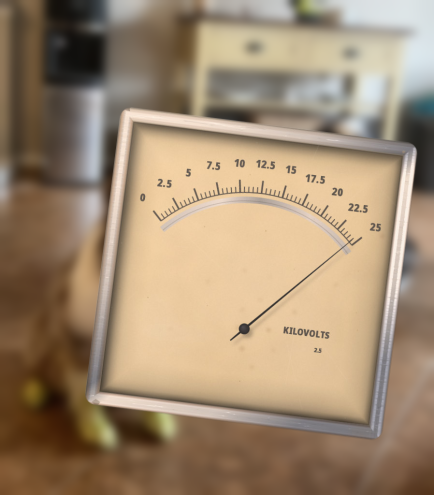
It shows 24.5 kV
